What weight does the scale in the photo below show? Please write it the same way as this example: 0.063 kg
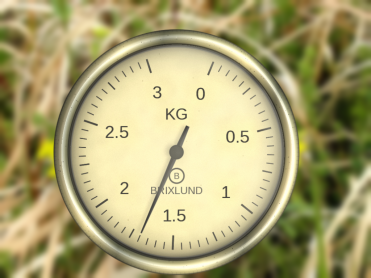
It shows 1.7 kg
